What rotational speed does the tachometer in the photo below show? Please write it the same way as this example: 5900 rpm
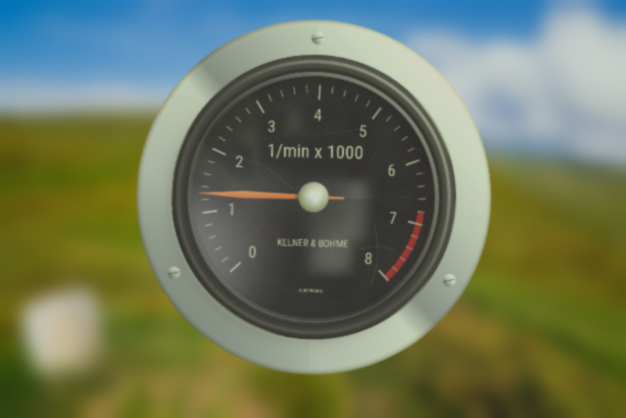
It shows 1300 rpm
